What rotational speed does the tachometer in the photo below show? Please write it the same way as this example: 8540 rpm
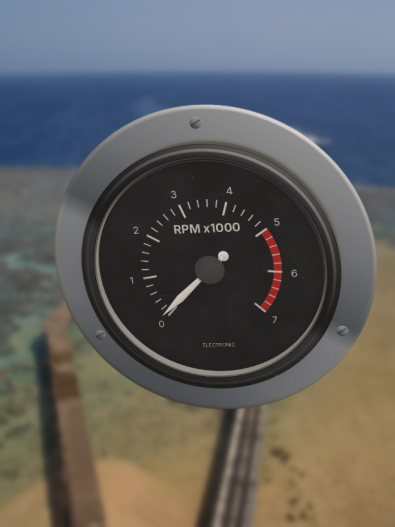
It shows 100 rpm
